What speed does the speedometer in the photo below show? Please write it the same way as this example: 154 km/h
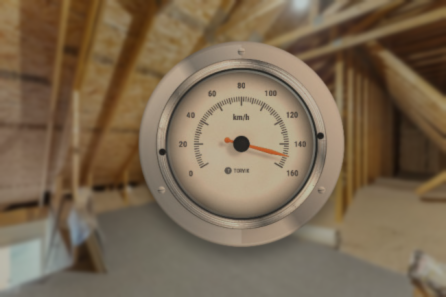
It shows 150 km/h
